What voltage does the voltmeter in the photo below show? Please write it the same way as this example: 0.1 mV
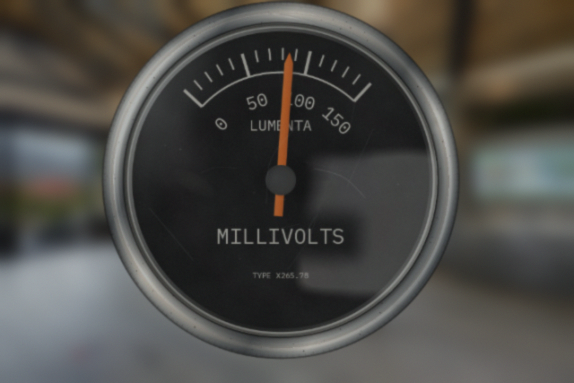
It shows 85 mV
